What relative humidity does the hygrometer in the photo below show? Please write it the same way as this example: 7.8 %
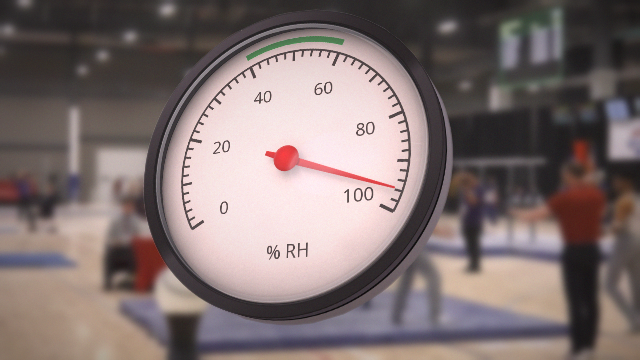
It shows 96 %
